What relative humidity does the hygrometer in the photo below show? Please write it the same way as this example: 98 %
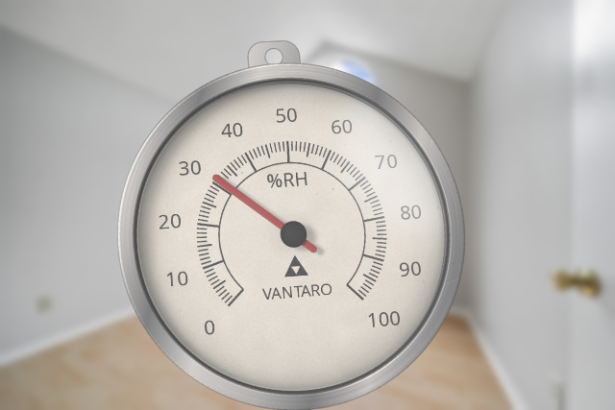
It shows 31 %
